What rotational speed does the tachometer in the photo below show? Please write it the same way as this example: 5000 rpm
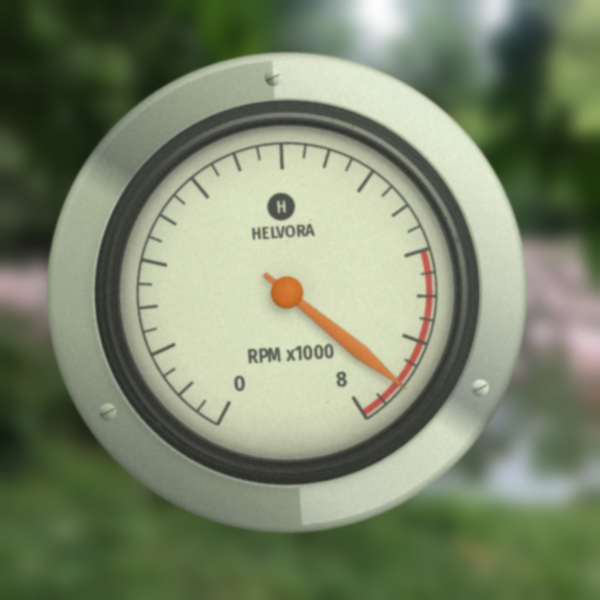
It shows 7500 rpm
